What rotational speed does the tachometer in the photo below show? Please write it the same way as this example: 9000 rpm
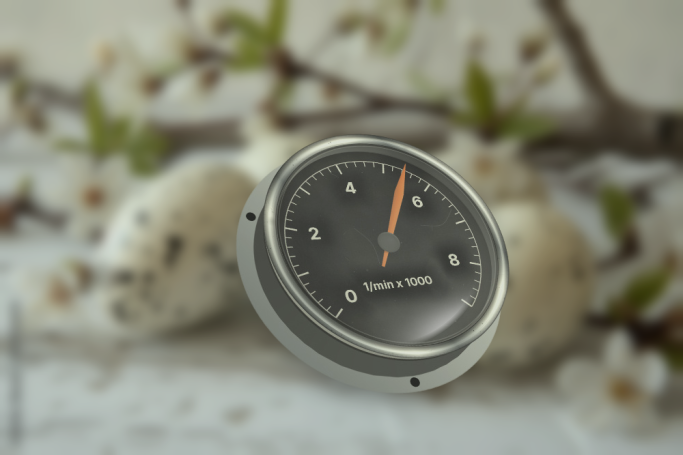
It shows 5400 rpm
